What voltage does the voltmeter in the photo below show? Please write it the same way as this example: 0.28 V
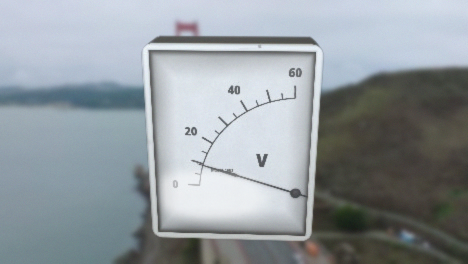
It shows 10 V
